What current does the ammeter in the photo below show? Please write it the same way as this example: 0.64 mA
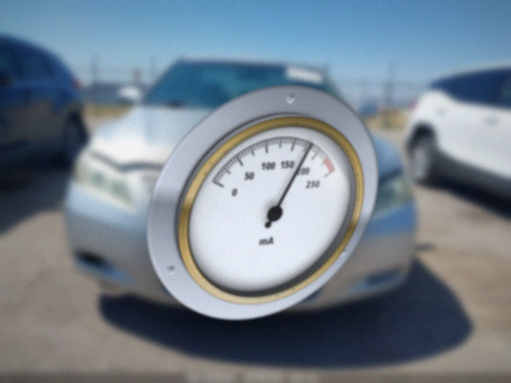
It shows 175 mA
